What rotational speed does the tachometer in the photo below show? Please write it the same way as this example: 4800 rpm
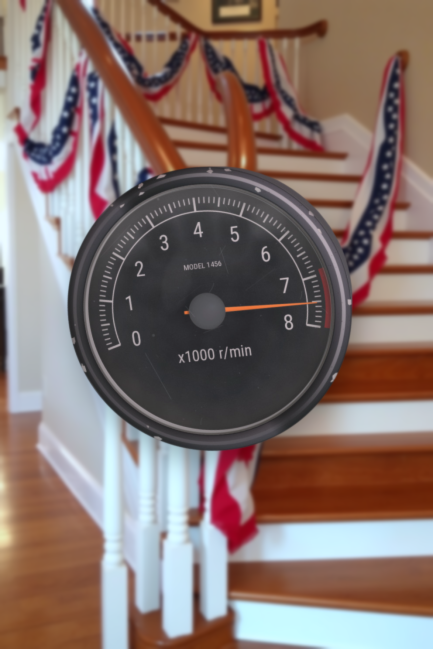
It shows 7500 rpm
